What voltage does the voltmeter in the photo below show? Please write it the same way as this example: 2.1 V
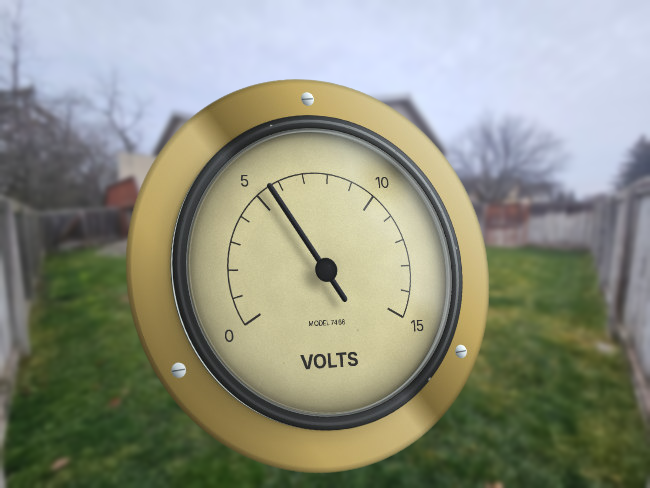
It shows 5.5 V
